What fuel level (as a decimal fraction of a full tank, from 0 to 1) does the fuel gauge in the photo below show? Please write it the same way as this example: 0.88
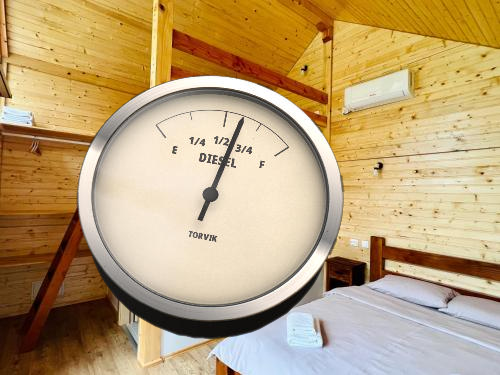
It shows 0.625
